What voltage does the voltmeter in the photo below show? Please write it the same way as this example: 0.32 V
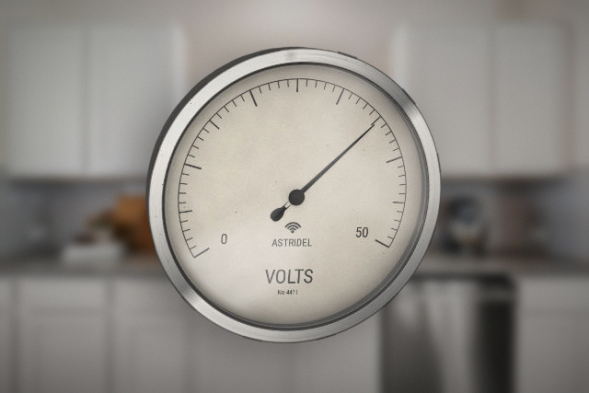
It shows 35 V
